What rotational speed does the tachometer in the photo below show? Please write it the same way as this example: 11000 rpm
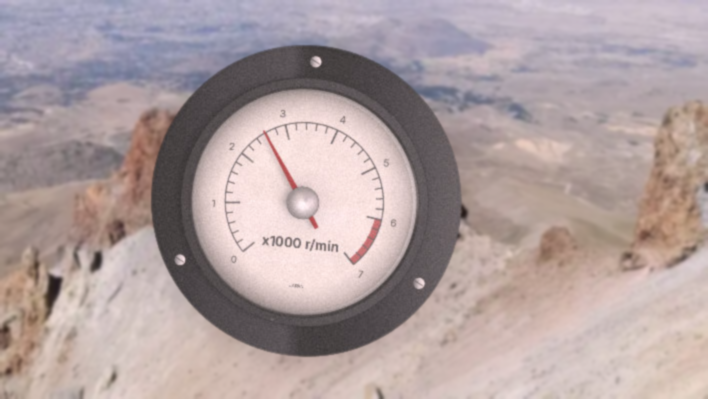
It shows 2600 rpm
